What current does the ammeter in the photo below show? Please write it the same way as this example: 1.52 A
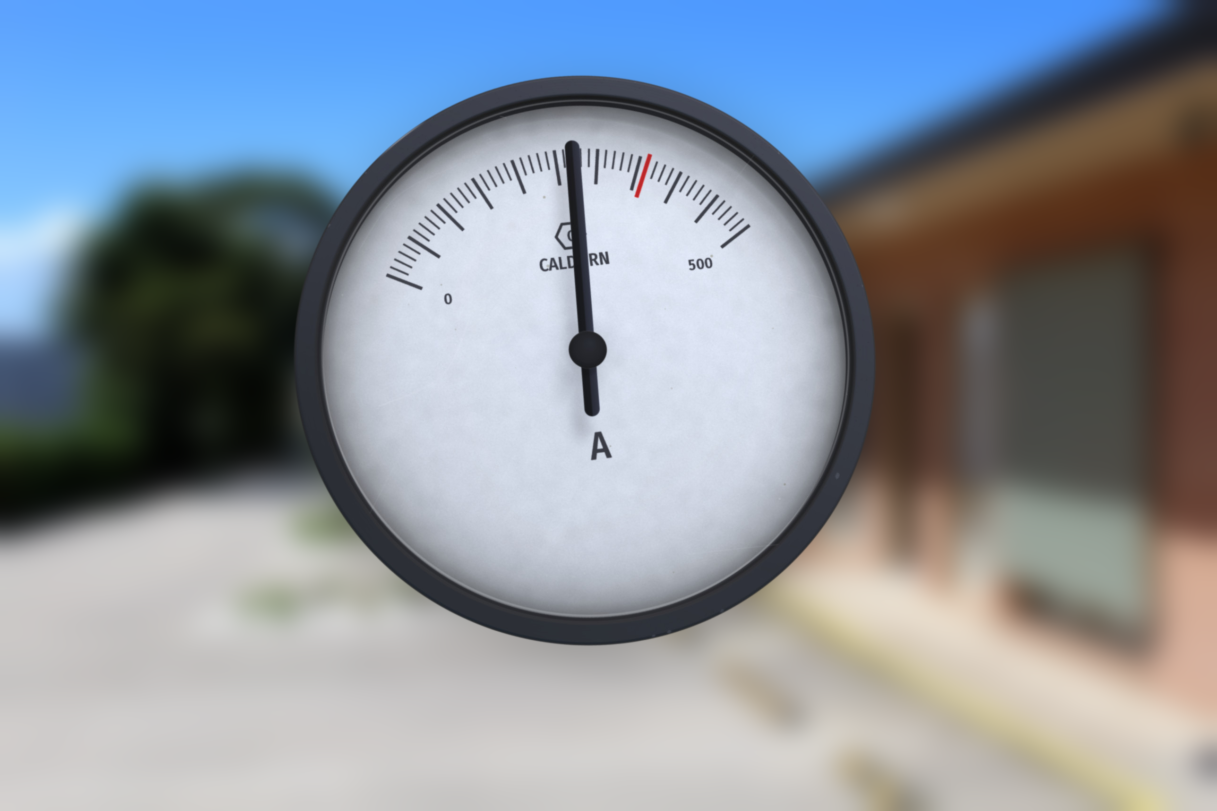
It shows 270 A
